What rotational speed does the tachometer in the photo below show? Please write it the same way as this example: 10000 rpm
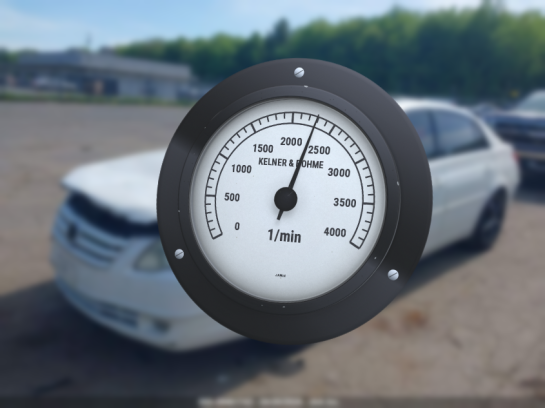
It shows 2300 rpm
